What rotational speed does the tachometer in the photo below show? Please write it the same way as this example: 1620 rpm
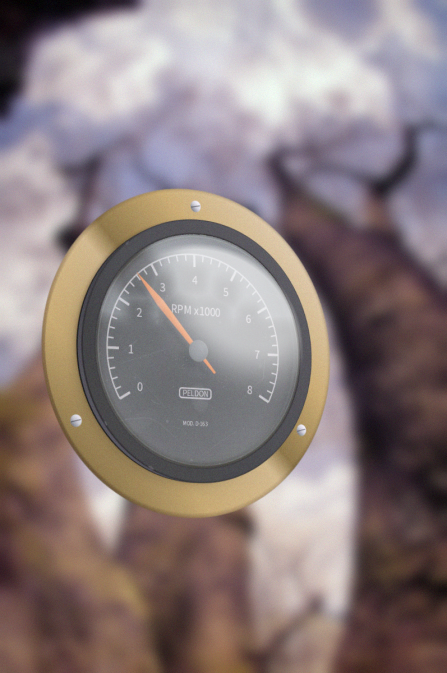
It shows 2600 rpm
